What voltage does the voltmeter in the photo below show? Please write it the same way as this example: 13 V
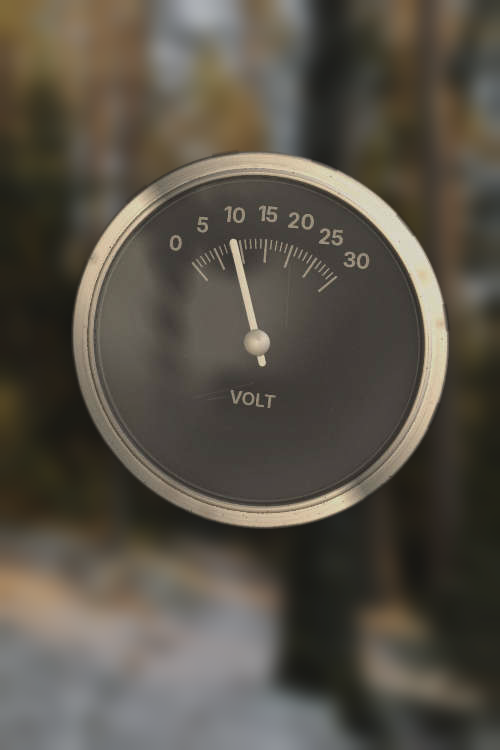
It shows 9 V
